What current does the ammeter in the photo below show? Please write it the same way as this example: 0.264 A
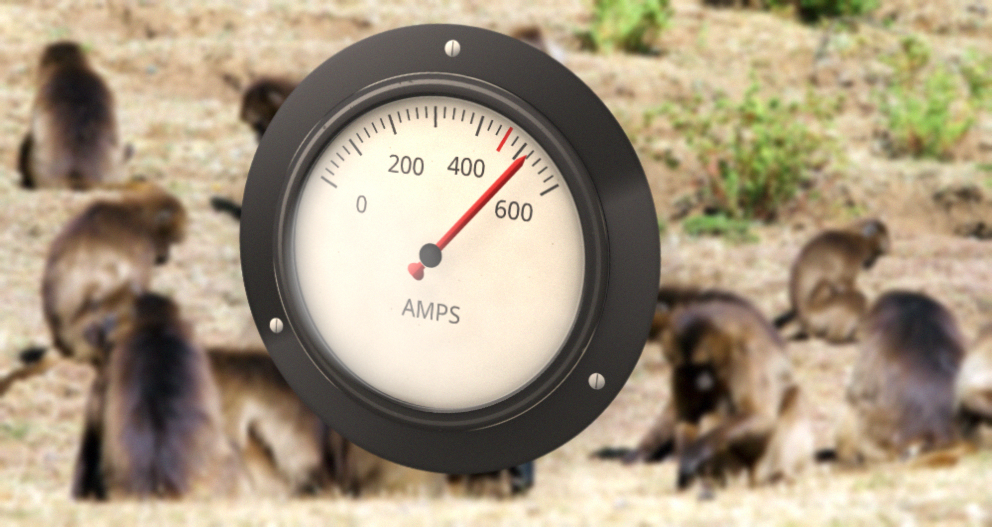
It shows 520 A
